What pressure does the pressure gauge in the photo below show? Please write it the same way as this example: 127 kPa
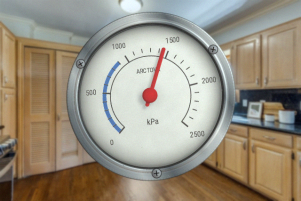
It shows 1450 kPa
